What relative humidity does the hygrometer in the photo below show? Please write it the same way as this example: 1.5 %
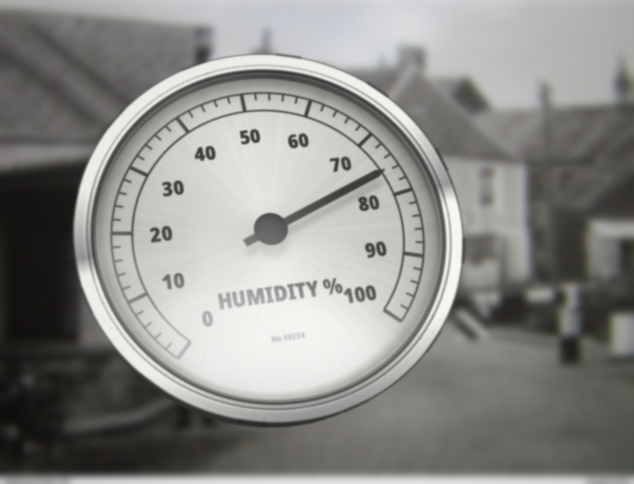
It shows 76 %
